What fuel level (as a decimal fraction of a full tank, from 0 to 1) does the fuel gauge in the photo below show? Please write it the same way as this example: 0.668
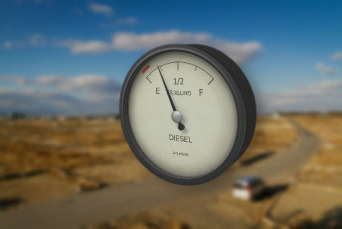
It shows 0.25
